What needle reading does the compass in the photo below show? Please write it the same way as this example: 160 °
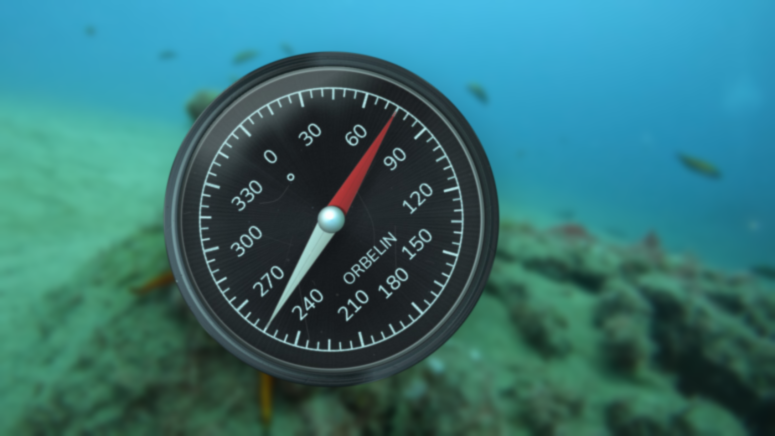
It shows 75 °
